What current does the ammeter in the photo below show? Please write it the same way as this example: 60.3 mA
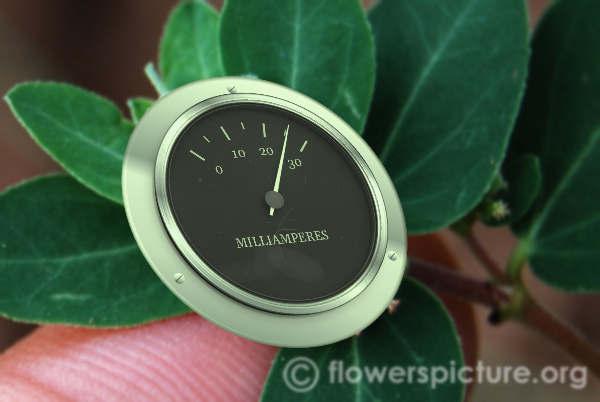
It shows 25 mA
